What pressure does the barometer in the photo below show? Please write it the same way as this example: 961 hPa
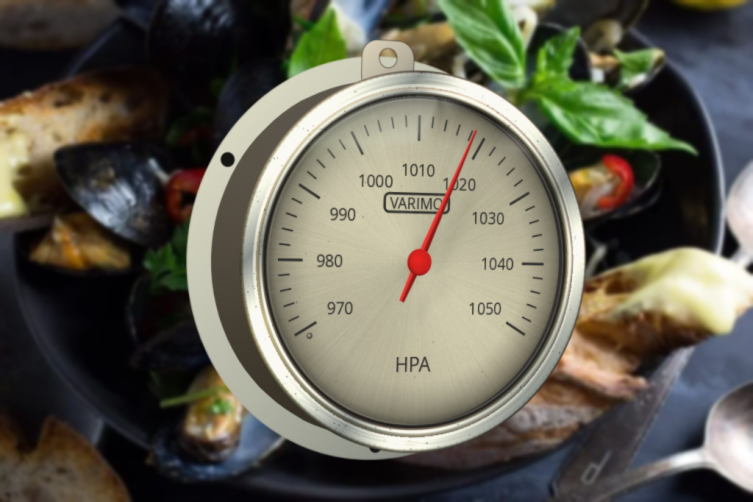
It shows 1018 hPa
